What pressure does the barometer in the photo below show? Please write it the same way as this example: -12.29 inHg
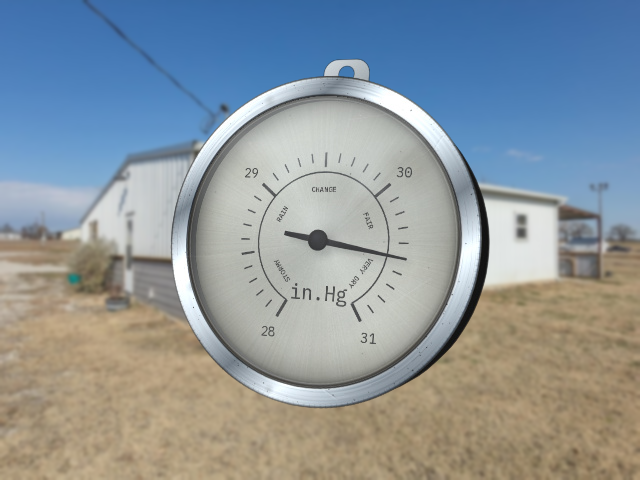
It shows 30.5 inHg
